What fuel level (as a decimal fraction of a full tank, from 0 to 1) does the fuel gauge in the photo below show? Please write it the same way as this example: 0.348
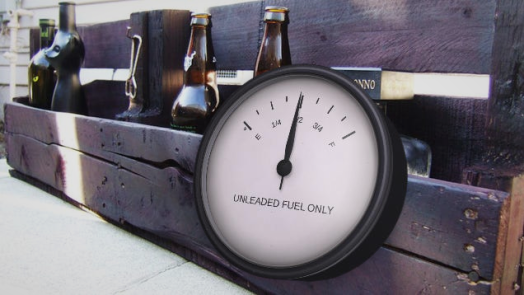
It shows 0.5
